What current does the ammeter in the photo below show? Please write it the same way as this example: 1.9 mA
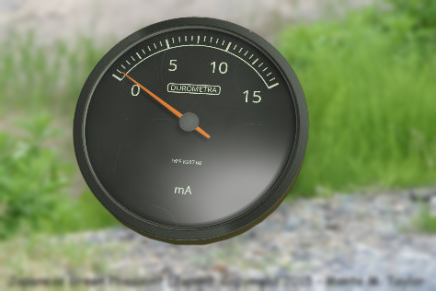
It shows 0.5 mA
